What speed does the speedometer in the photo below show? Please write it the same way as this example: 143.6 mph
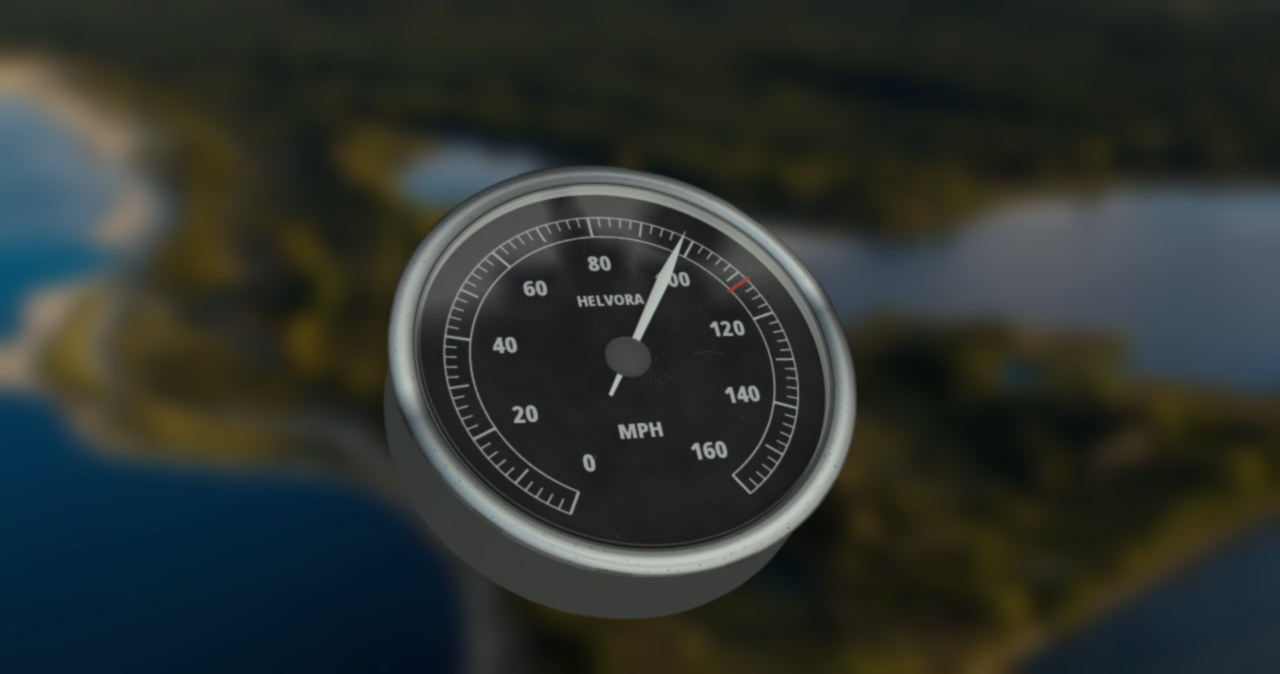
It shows 98 mph
